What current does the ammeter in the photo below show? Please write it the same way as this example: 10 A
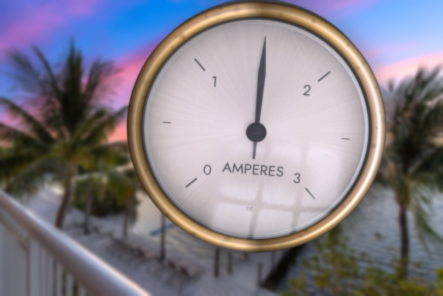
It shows 1.5 A
